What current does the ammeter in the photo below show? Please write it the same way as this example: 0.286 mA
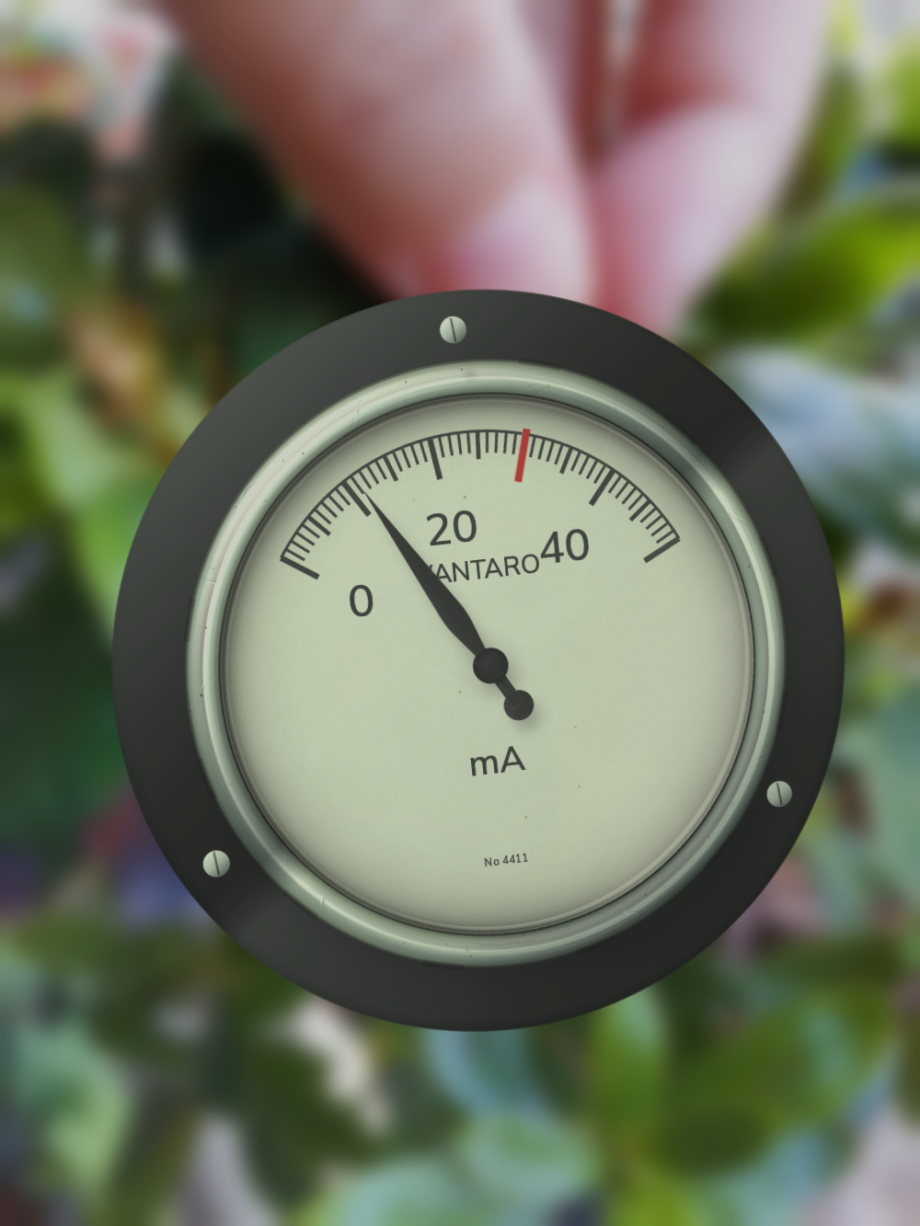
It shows 11 mA
